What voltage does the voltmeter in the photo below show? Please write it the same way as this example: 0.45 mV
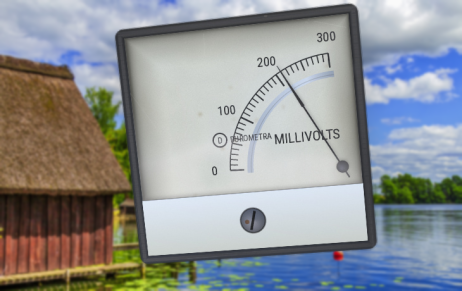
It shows 210 mV
